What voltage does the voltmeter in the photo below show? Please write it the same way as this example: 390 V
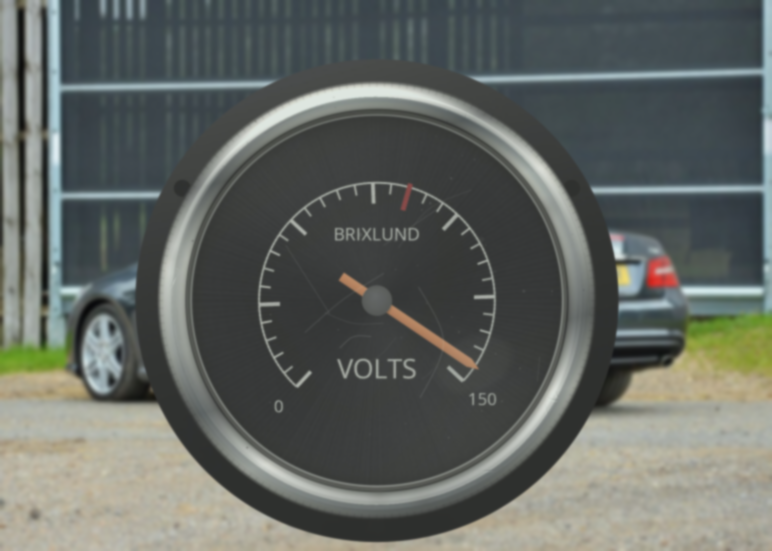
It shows 145 V
